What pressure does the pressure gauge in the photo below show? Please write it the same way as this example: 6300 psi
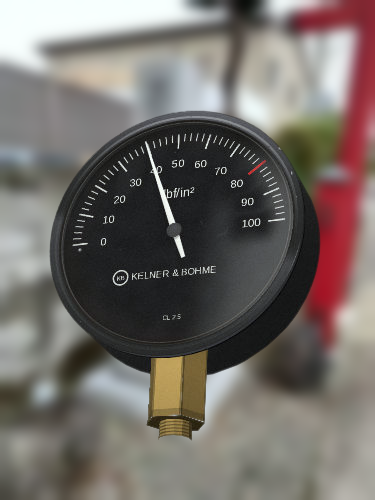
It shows 40 psi
